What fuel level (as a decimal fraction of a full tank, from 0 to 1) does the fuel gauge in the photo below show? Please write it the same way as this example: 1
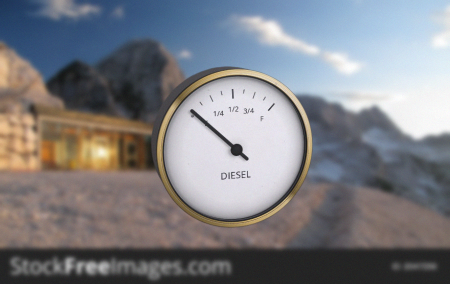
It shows 0
